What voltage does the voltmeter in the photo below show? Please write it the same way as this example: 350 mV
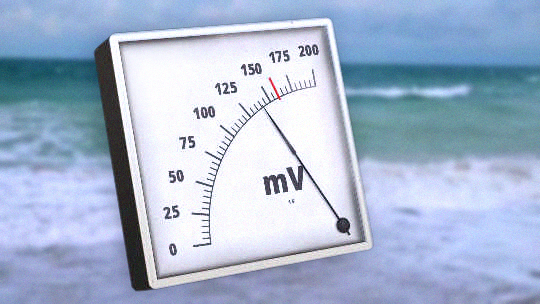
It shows 140 mV
